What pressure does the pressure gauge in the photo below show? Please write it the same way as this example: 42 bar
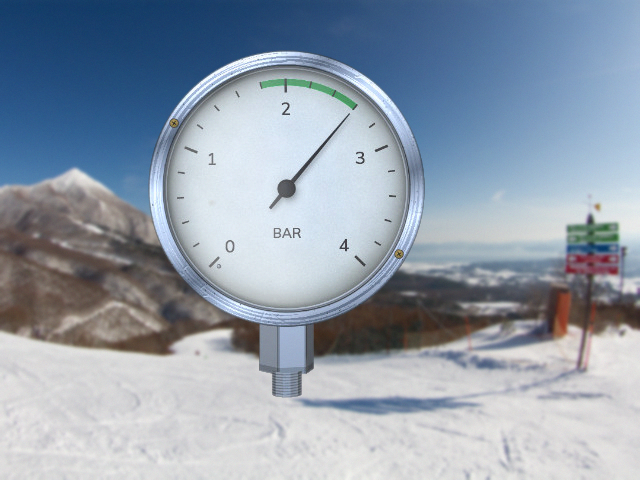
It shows 2.6 bar
